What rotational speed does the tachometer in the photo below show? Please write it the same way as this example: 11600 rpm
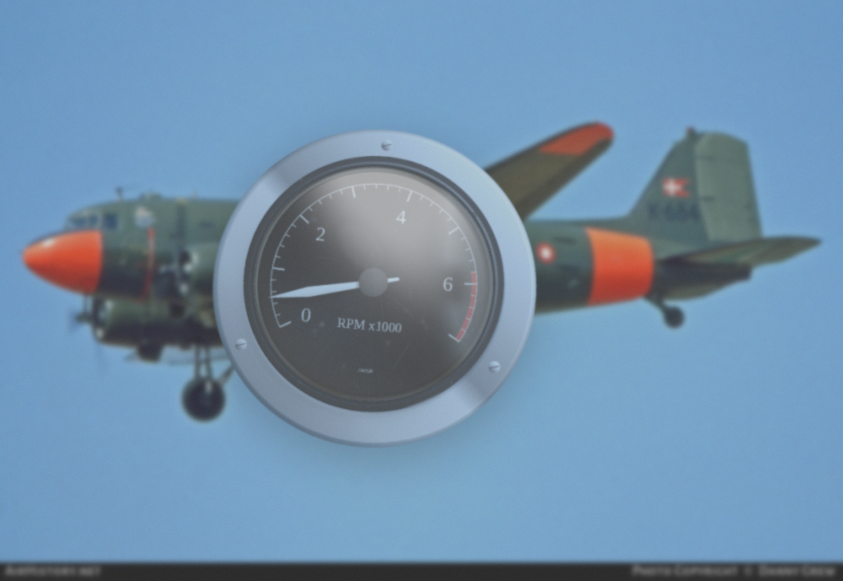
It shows 500 rpm
